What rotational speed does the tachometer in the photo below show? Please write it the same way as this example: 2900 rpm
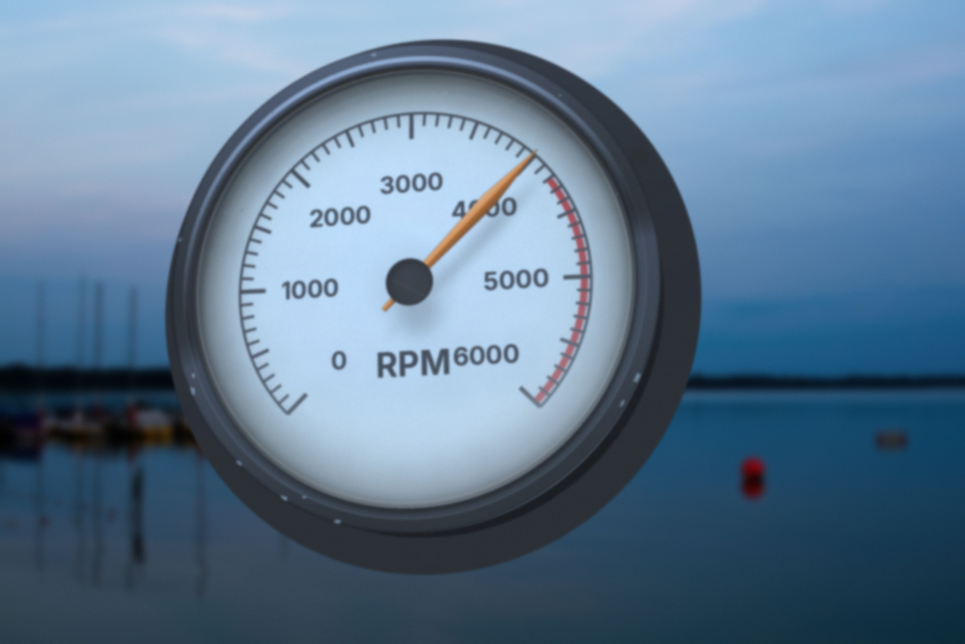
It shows 4000 rpm
